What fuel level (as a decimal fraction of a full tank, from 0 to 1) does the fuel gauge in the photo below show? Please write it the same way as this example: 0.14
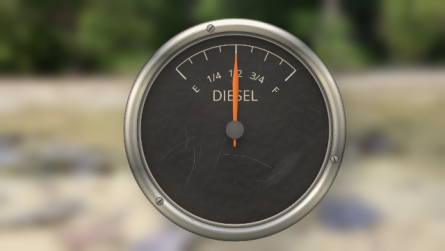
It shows 0.5
